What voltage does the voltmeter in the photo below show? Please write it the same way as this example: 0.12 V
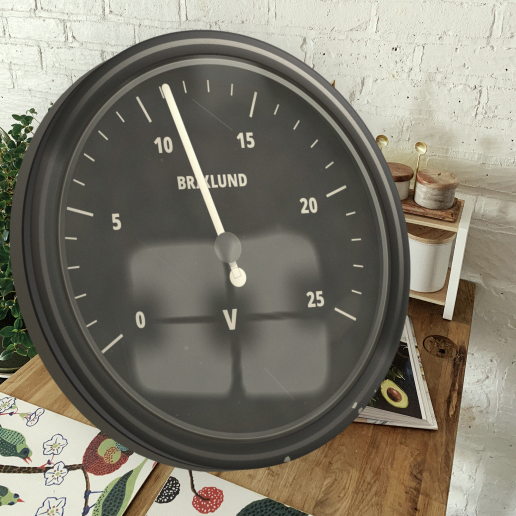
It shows 11 V
